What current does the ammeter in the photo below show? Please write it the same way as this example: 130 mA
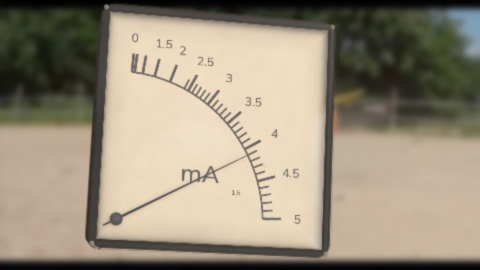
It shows 4.1 mA
